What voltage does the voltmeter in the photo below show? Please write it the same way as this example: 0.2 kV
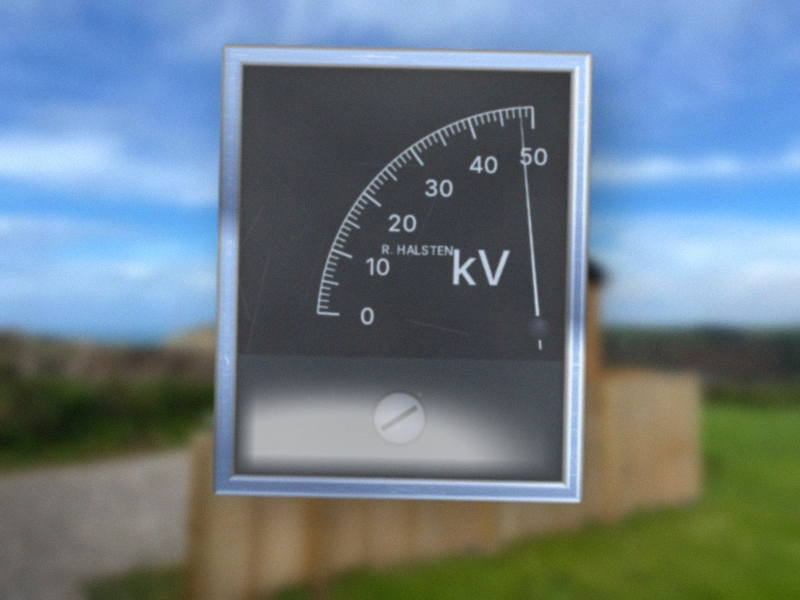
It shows 48 kV
